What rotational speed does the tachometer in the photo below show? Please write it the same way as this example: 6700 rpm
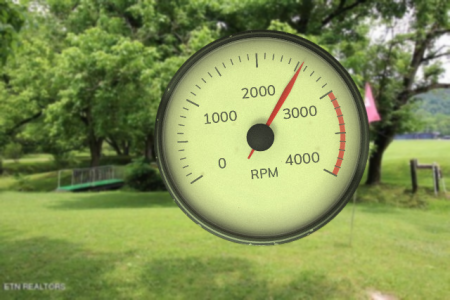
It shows 2550 rpm
